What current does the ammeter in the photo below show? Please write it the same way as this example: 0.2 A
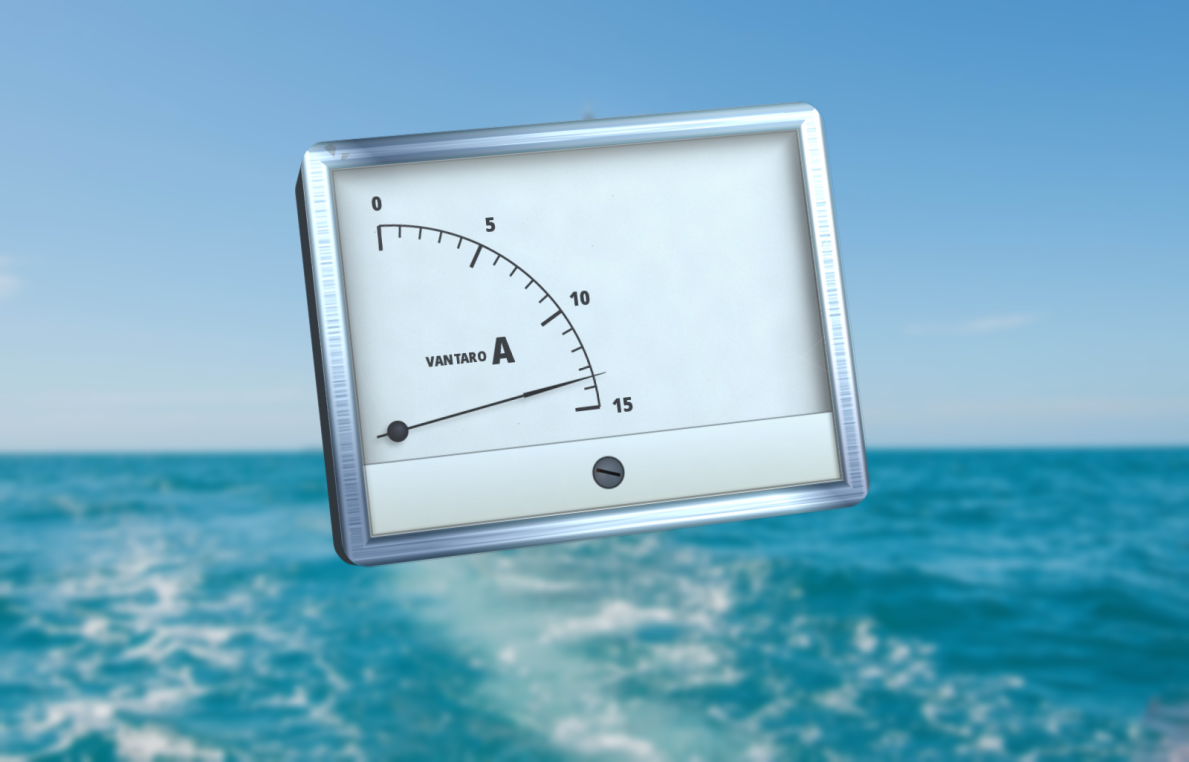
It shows 13.5 A
